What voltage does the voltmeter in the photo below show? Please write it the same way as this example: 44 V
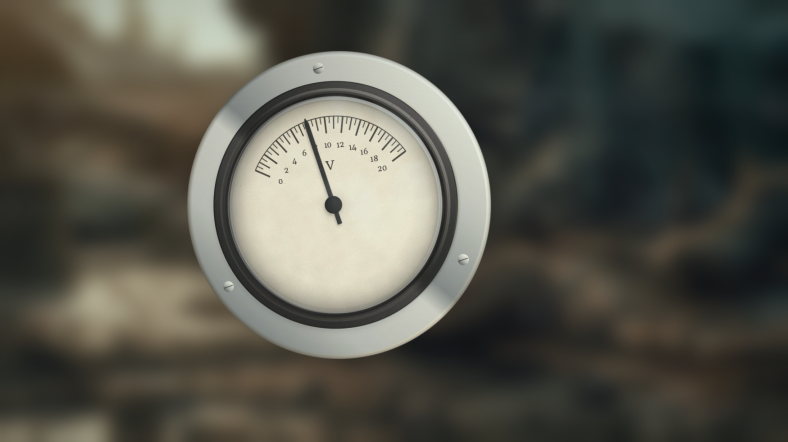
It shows 8 V
